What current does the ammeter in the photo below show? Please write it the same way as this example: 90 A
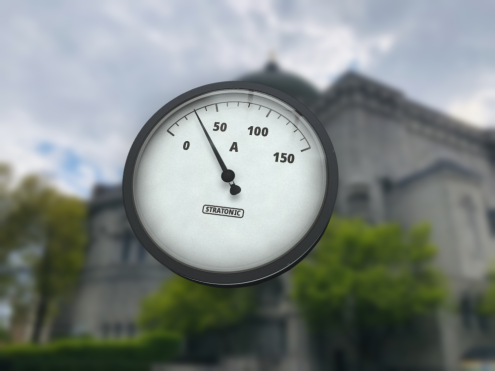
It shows 30 A
